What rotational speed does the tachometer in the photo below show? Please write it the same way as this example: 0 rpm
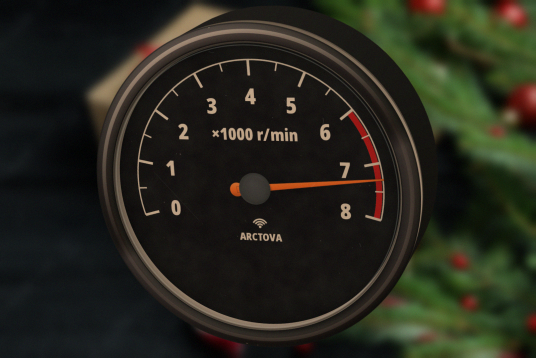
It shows 7250 rpm
